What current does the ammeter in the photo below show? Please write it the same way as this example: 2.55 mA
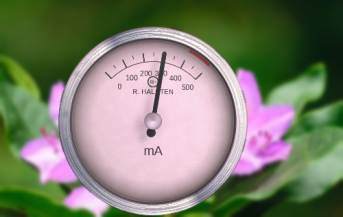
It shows 300 mA
